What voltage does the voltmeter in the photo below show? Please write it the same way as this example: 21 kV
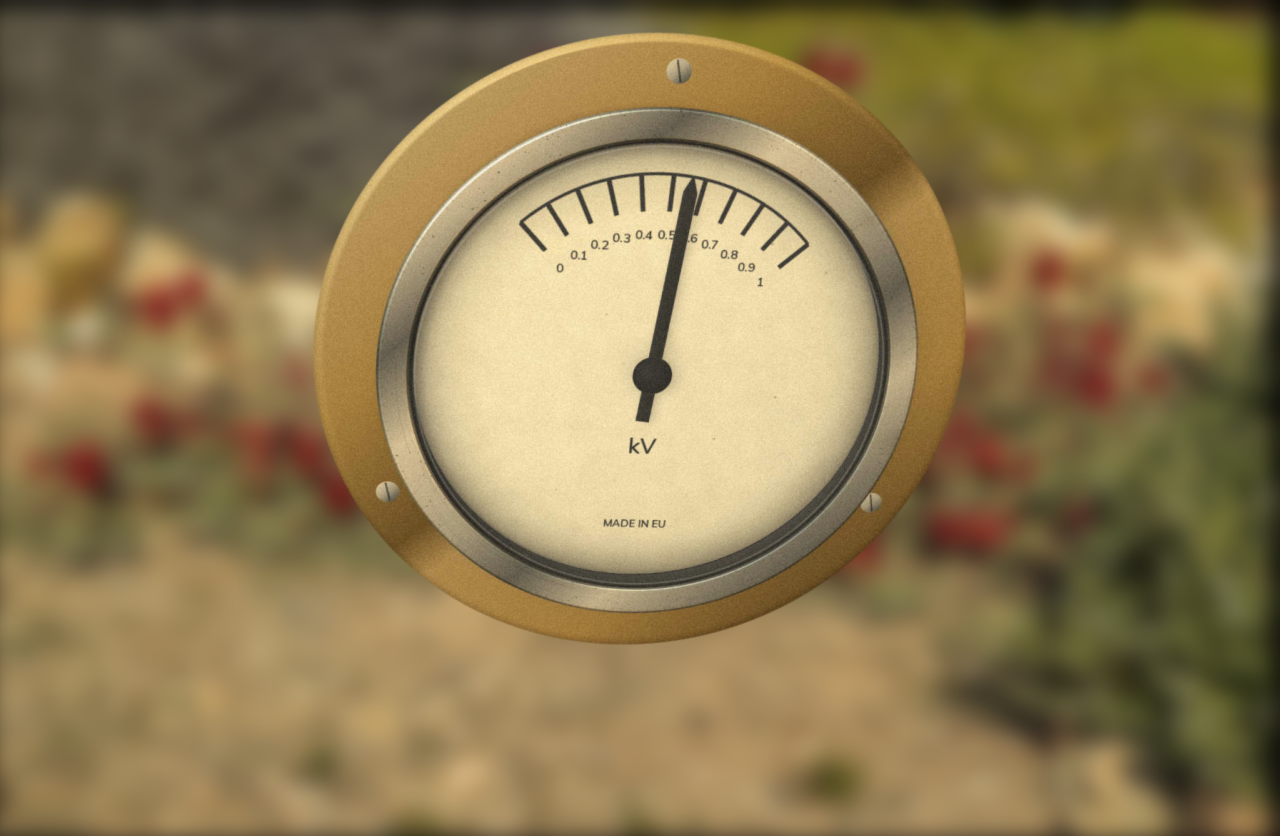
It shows 0.55 kV
